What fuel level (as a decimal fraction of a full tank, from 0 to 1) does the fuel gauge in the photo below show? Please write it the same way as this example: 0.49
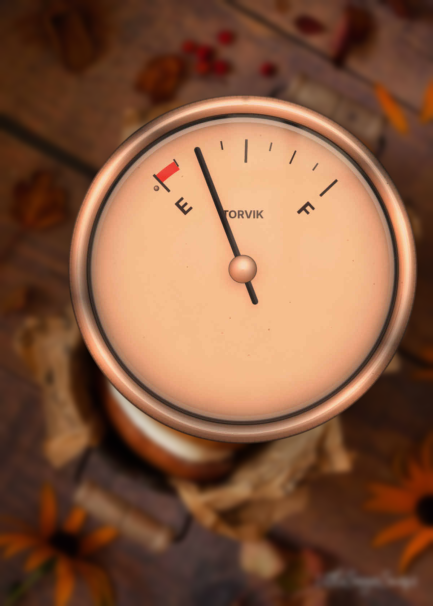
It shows 0.25
